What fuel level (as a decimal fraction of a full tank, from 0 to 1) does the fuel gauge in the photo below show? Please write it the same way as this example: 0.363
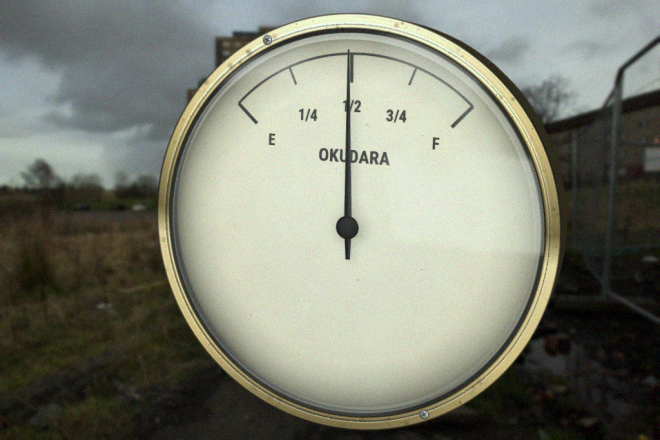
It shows 0.5
